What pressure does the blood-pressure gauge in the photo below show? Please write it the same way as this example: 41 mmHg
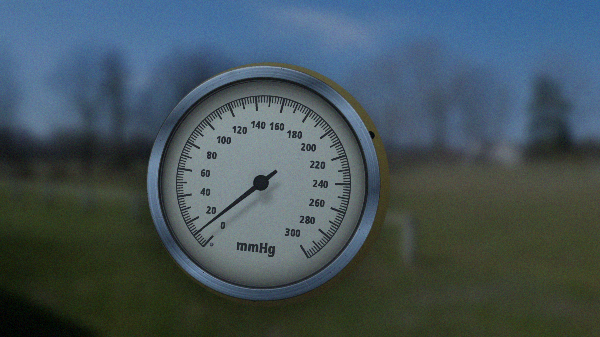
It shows 10 mmHg
